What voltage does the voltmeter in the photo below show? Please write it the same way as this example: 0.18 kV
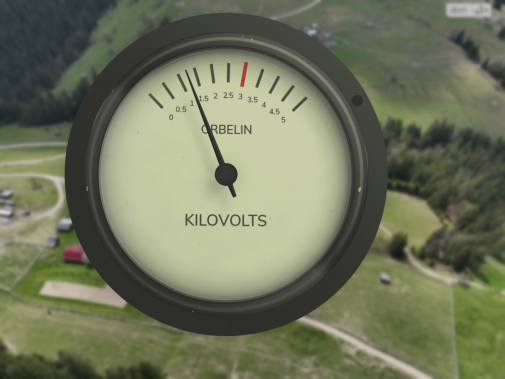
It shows 1.25 kV
